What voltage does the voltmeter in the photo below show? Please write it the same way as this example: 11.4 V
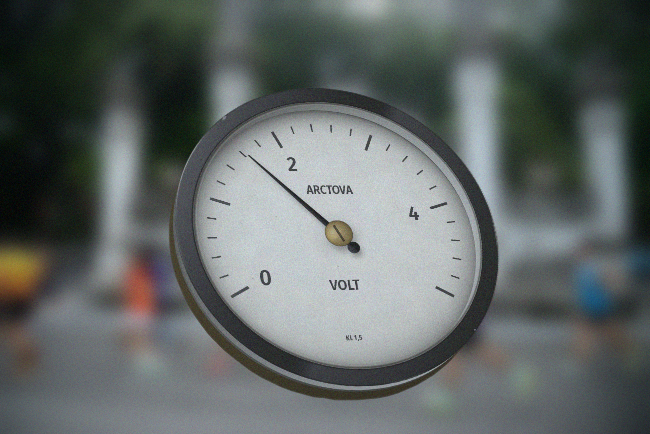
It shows 1.6 V
